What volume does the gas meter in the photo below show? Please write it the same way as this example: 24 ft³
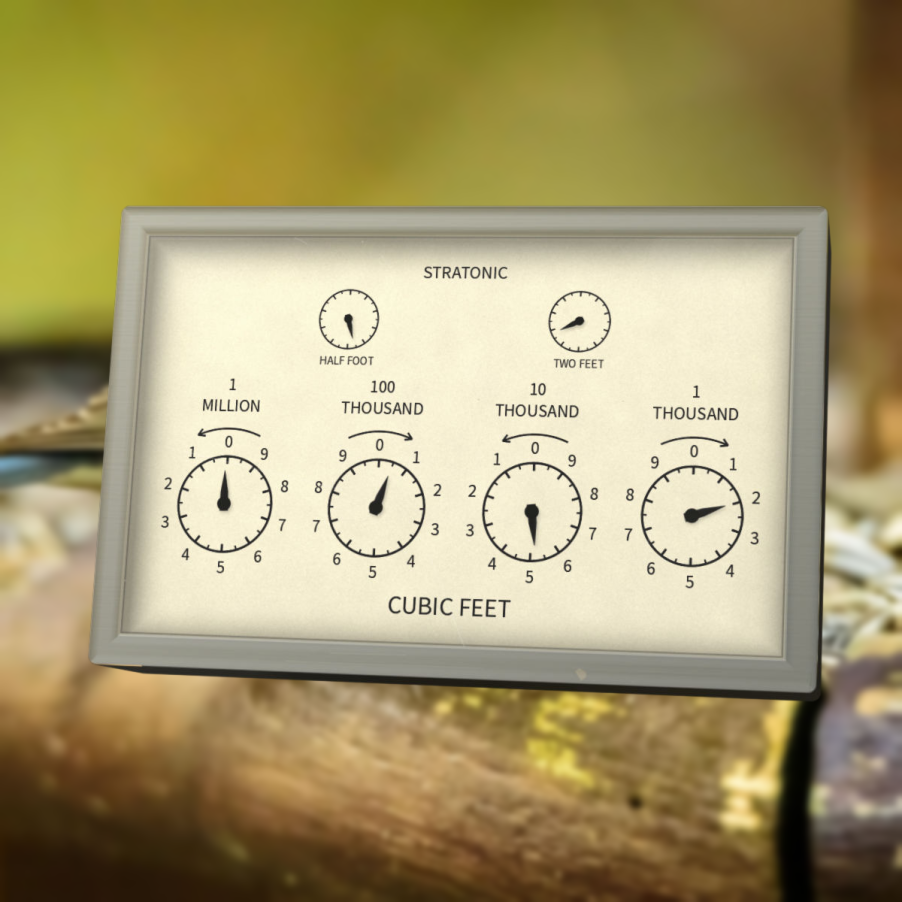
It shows 5200 ft³
